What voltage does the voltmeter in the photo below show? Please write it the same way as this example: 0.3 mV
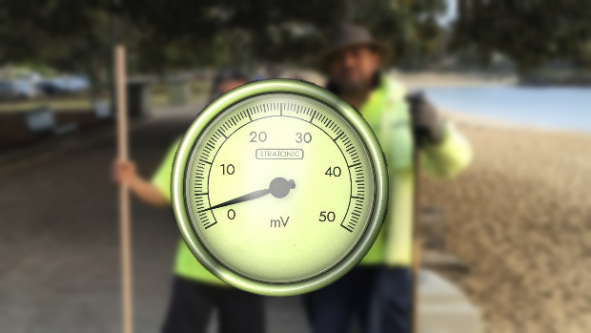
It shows 2.5 mV
